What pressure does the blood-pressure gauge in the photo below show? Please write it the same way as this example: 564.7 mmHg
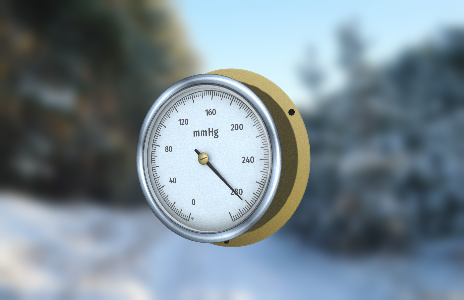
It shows 280 mmHg
